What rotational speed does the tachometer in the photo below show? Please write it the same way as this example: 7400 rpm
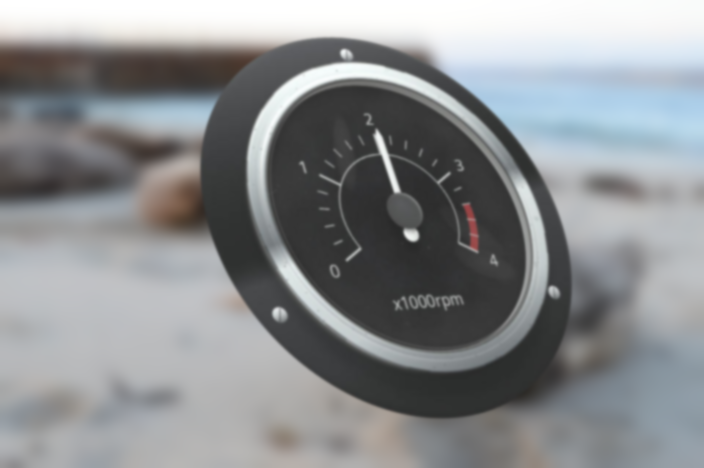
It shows 2000 rpm
